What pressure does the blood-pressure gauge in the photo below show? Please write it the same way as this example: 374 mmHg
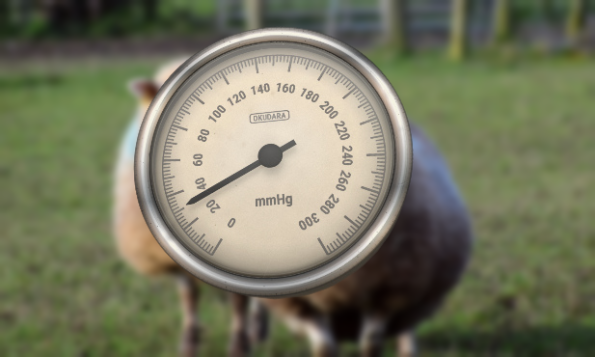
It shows 30 mmHg
